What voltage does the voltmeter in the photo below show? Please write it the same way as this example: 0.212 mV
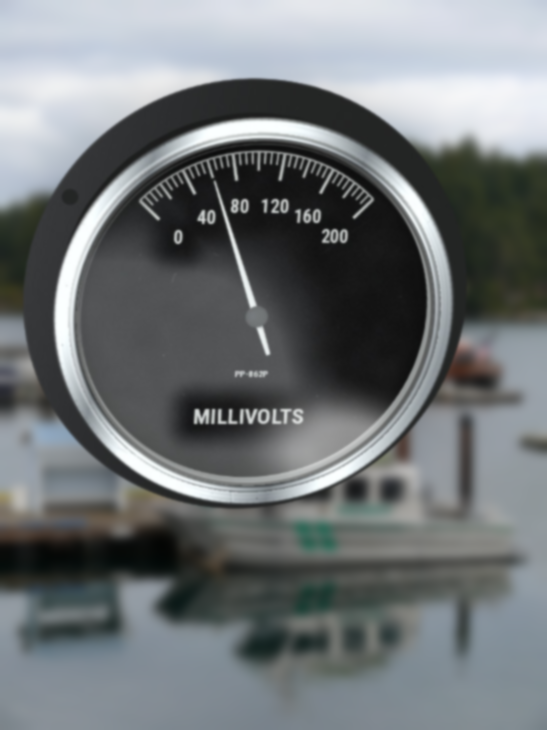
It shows 60 mV
